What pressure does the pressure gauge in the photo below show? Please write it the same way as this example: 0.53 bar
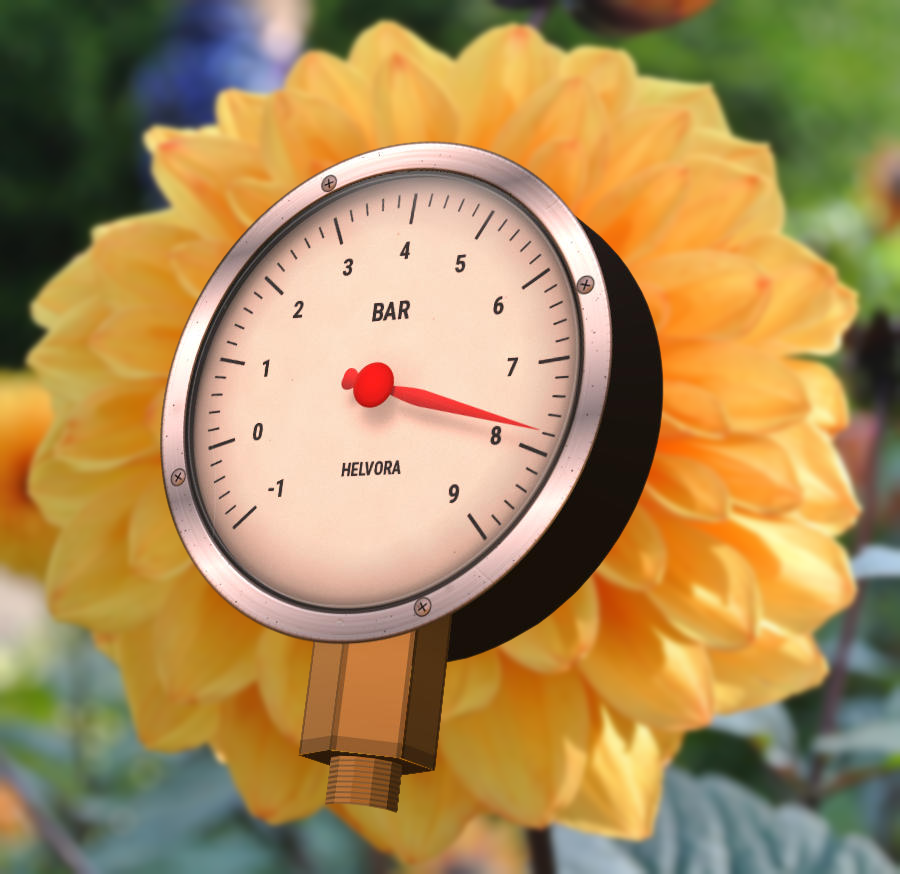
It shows 7.8 bar
